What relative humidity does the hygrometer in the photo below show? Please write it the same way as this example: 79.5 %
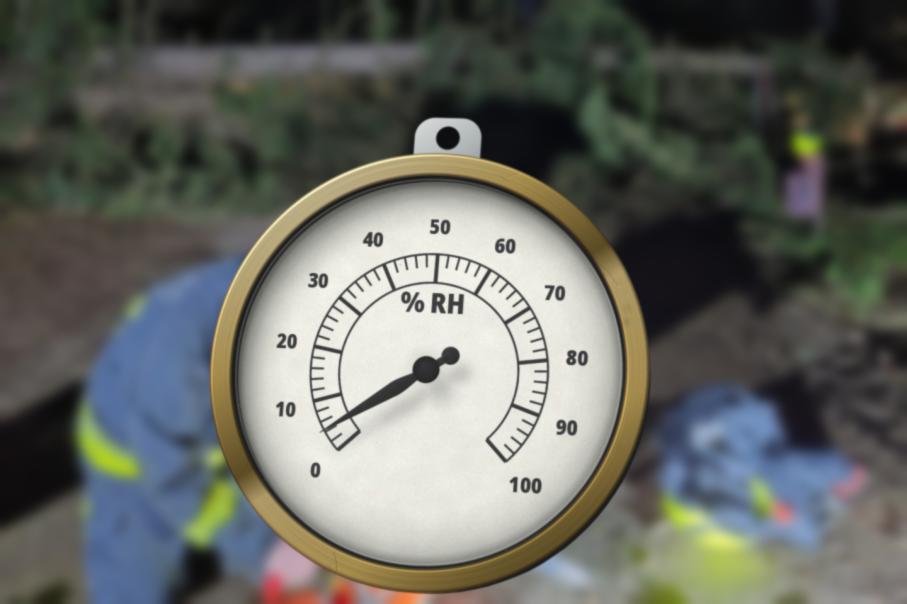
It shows 4 %
